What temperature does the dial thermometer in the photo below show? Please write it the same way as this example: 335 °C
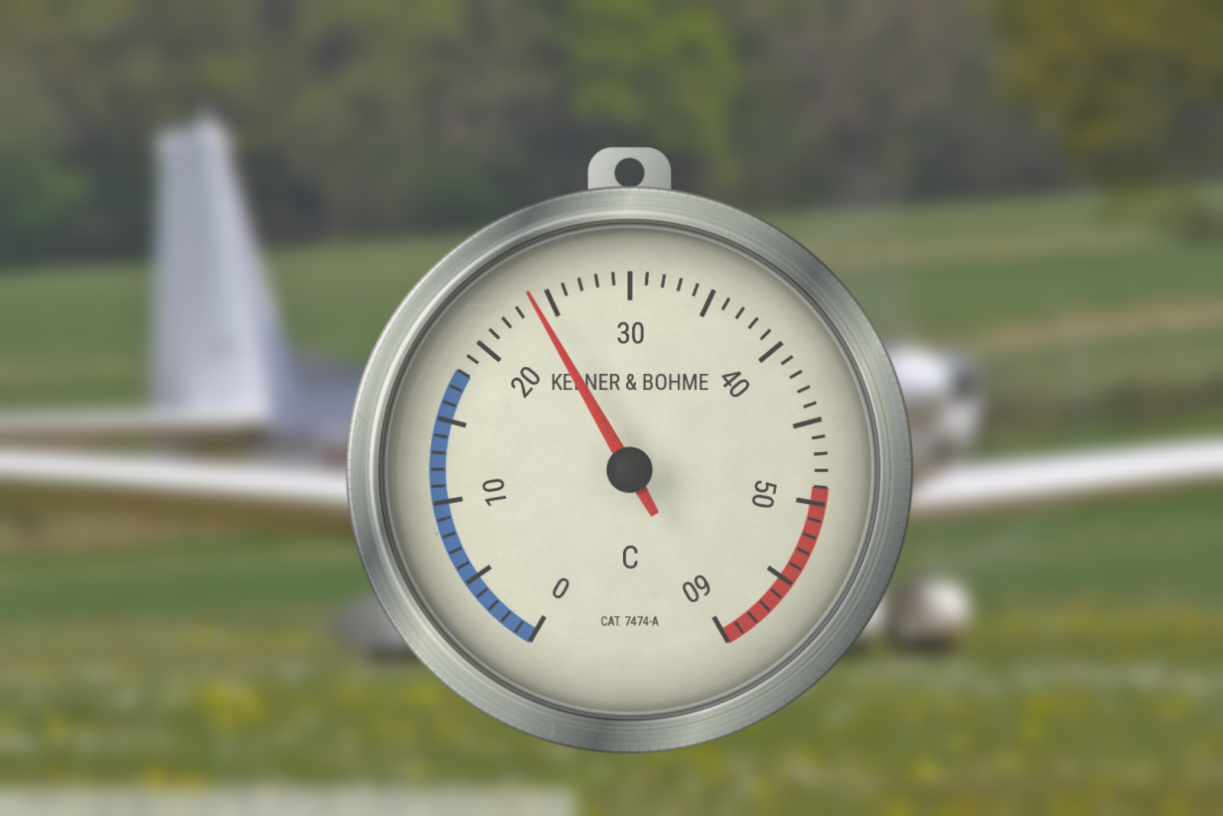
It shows 24 °C
